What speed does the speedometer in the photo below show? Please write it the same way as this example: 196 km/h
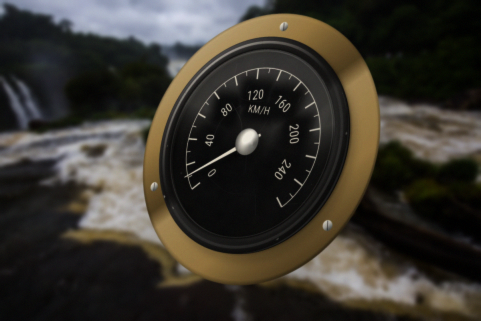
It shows 10 km/h
